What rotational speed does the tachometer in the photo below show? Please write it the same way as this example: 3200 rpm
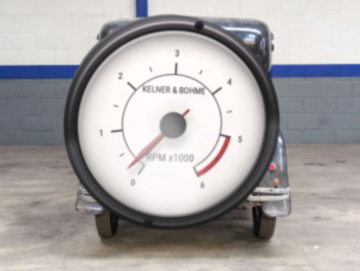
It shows 250 rpm
